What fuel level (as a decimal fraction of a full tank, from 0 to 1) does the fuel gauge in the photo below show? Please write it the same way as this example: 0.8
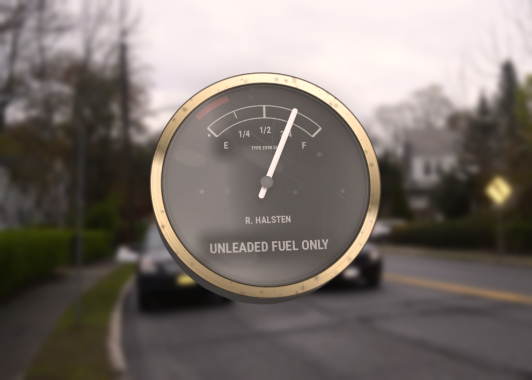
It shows 0.75
